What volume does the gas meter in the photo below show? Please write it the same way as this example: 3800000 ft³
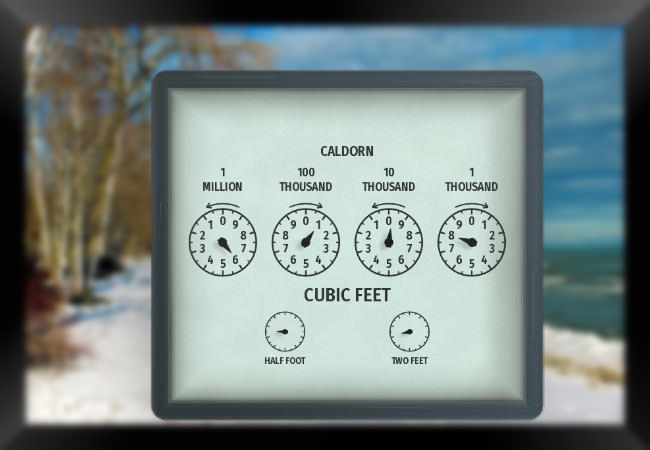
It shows 609800 ft³
